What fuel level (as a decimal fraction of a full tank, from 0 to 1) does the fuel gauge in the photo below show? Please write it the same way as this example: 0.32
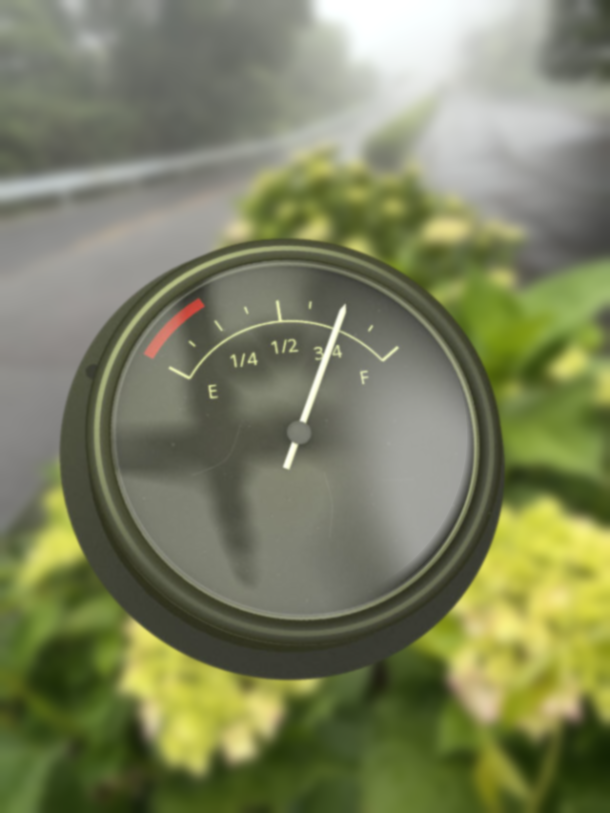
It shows 0.75
